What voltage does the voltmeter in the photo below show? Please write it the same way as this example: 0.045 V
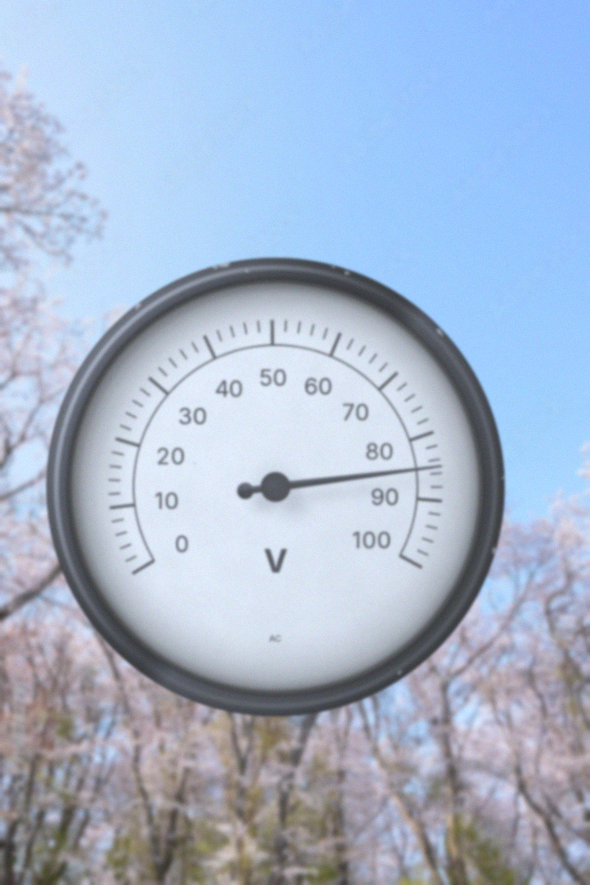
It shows 85 V
